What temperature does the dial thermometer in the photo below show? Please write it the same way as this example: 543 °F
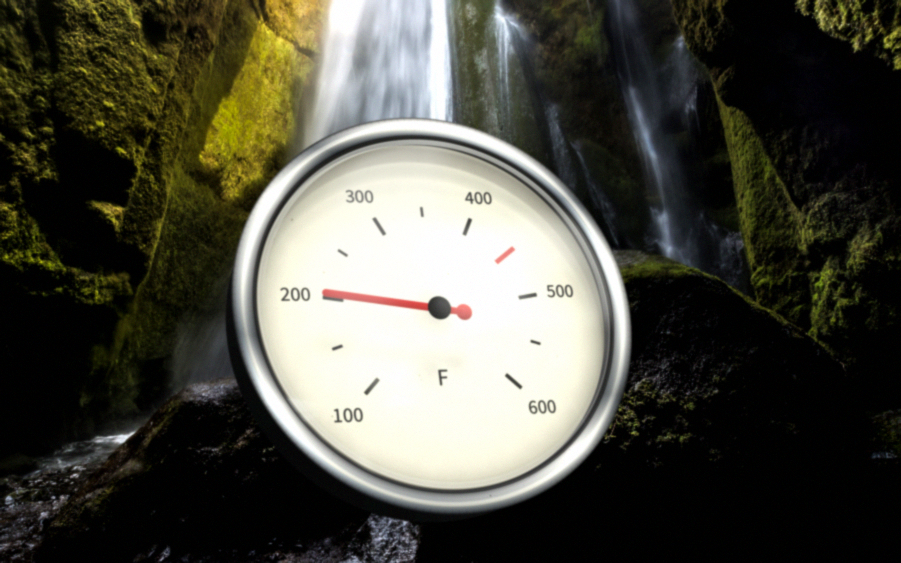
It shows 200 °F
